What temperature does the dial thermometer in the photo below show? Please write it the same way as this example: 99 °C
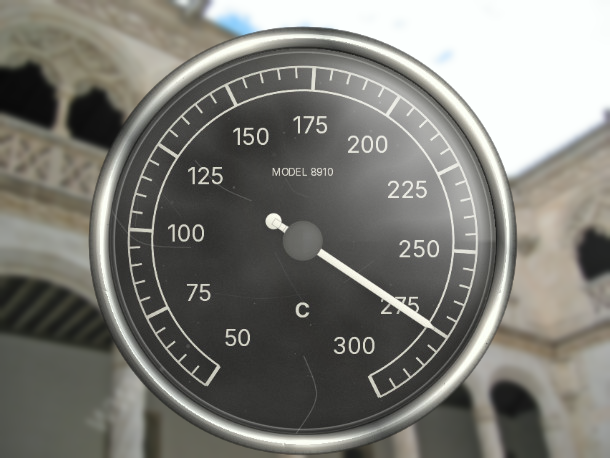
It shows 275 °C
